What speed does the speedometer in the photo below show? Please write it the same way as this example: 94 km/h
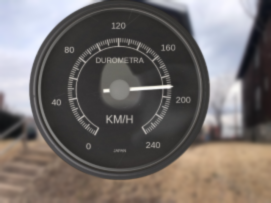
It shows 190 km/h
